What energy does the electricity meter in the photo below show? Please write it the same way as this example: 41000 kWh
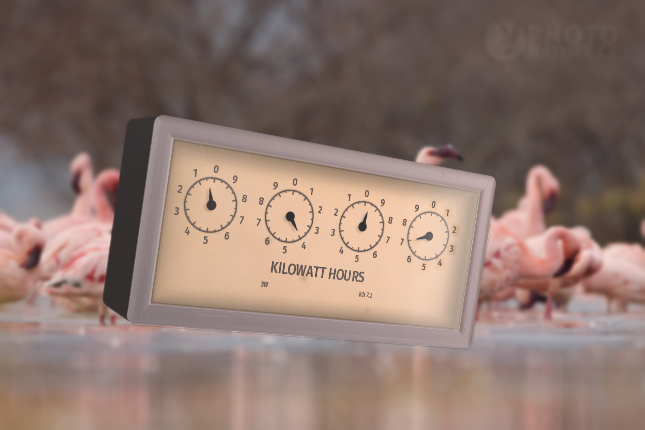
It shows 397 kWh
